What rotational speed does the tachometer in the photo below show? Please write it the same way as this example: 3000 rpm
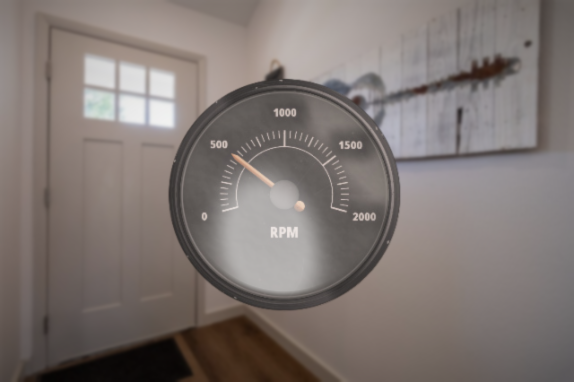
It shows 500 rpm
